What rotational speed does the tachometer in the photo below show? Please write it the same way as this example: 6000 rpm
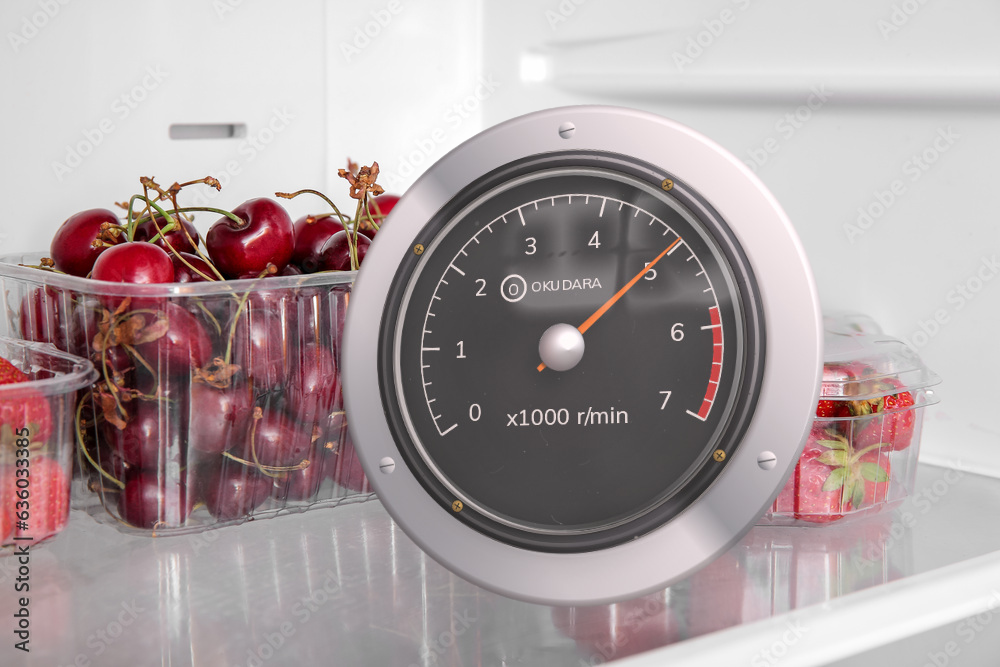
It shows 5000 rpm
